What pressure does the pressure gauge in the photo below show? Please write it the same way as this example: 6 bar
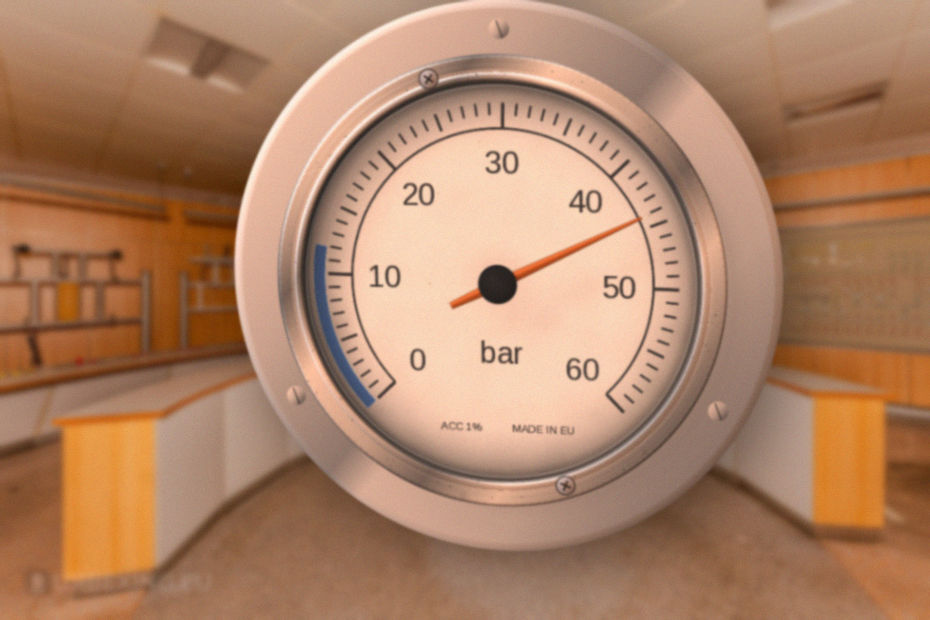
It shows 44 bar
